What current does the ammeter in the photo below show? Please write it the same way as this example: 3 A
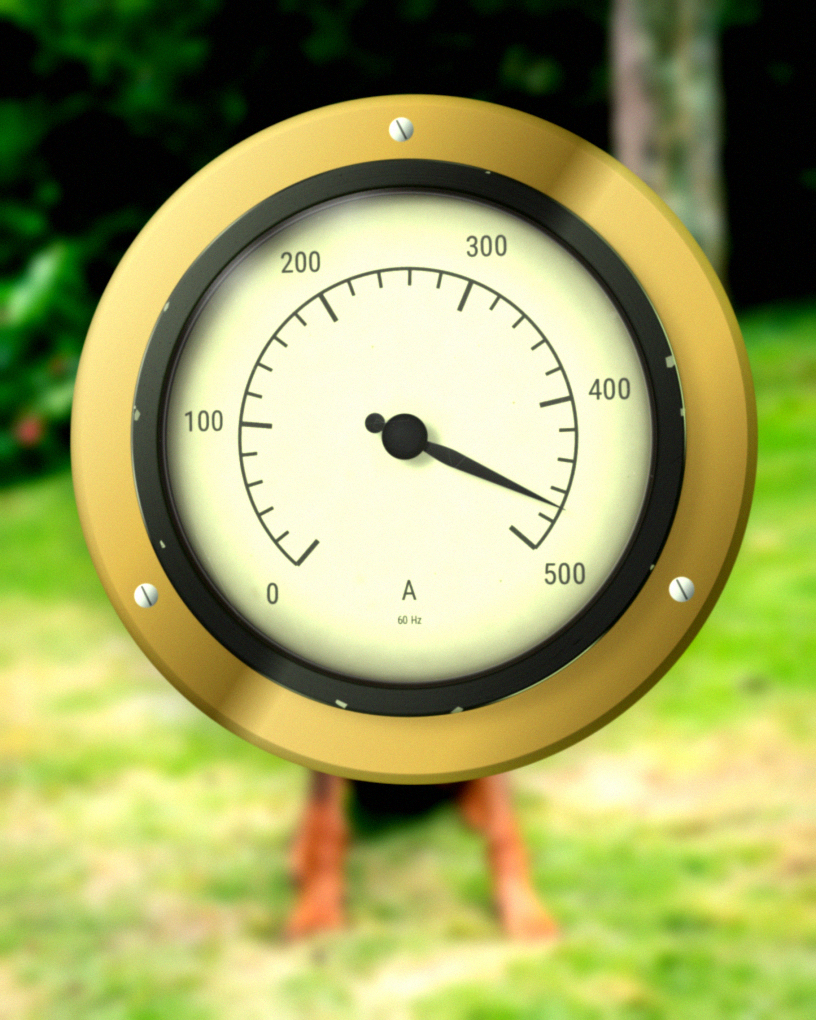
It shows 470 A
